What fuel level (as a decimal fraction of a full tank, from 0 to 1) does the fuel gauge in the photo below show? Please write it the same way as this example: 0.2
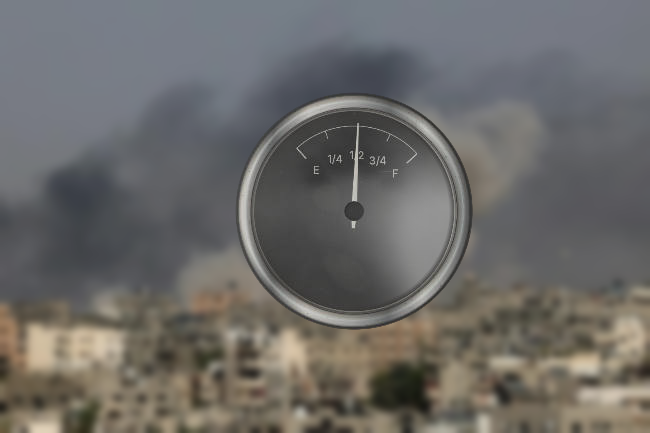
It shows 0.5
